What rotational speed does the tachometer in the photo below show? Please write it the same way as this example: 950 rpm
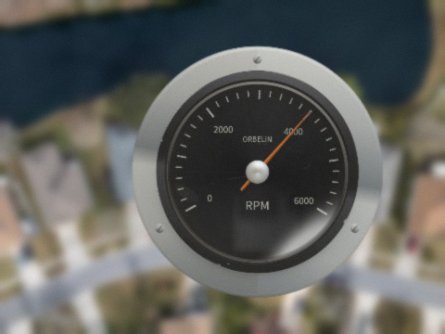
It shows 4000 rpm
